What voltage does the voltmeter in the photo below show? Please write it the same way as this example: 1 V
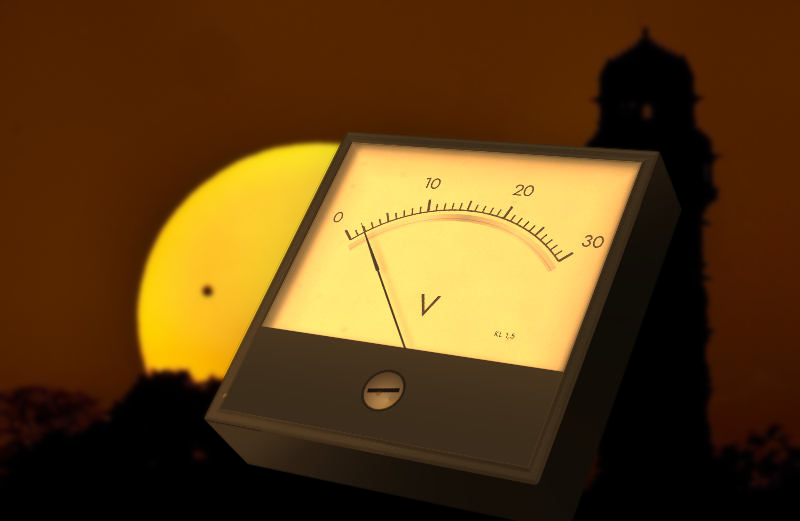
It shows 2 V
